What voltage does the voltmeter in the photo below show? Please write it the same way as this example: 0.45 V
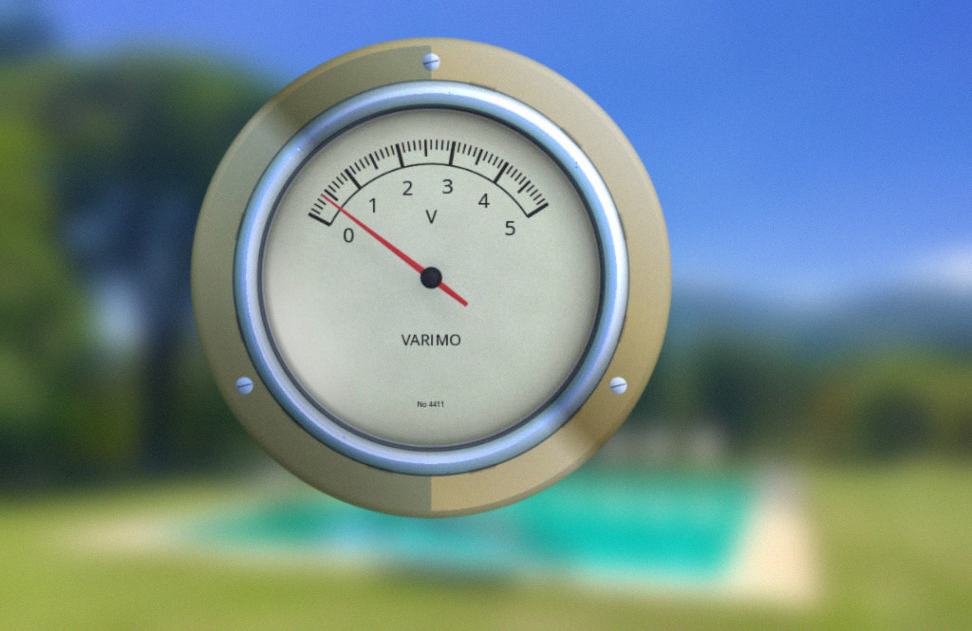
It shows 0.4 V
